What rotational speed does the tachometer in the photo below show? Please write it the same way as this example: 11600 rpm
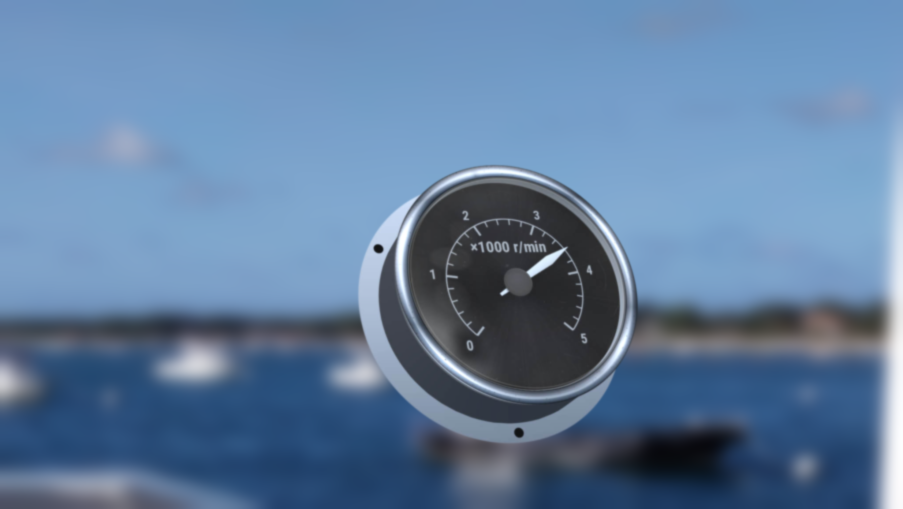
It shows 3600 rpm
